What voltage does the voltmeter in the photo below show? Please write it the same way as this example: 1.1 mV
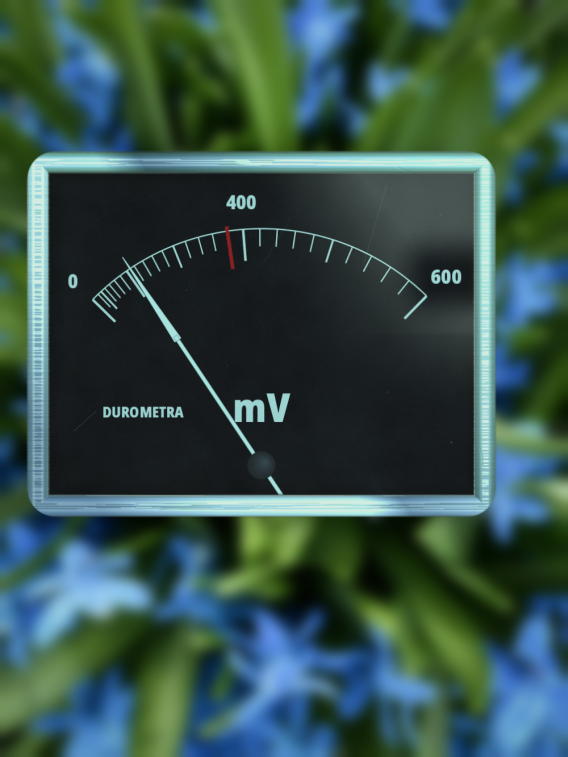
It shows 210 mV
